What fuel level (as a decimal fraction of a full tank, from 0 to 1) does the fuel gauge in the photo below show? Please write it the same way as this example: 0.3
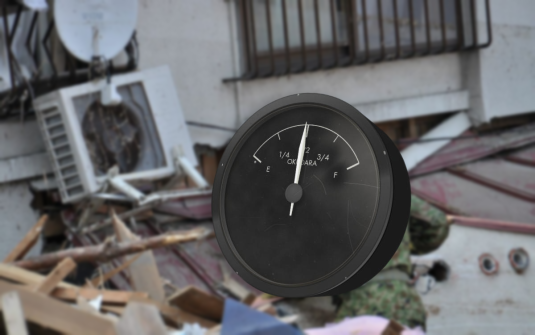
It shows 0.5
